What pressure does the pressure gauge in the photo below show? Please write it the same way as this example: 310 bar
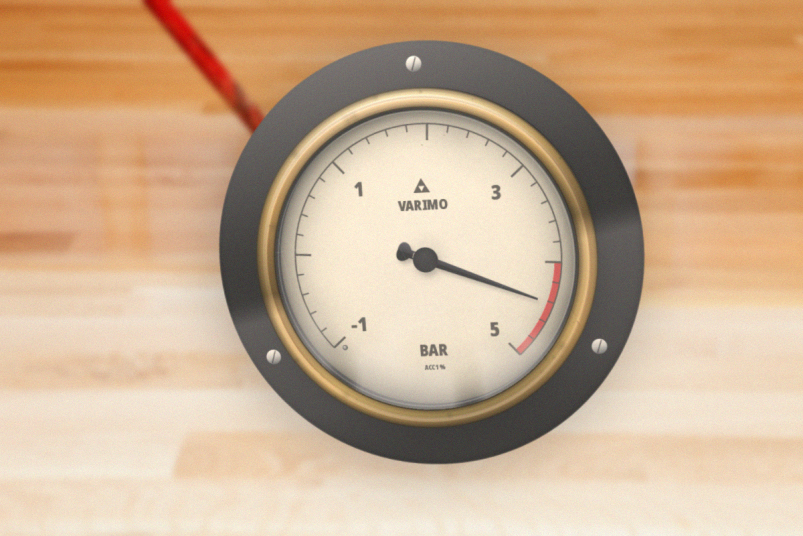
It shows 4.4 bar
